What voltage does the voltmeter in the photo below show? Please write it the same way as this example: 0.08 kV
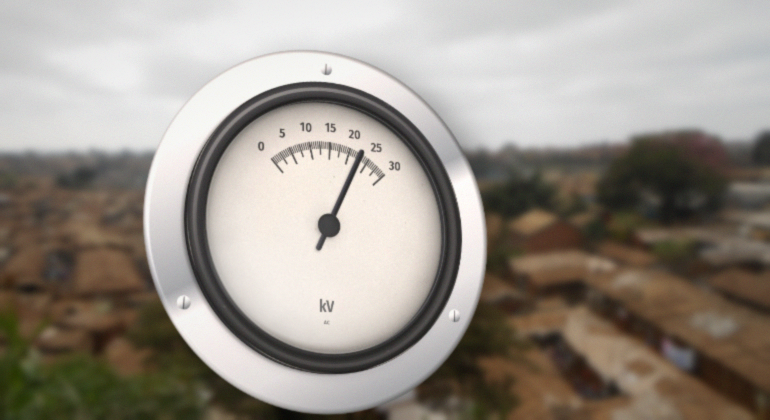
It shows 22.5 kV
